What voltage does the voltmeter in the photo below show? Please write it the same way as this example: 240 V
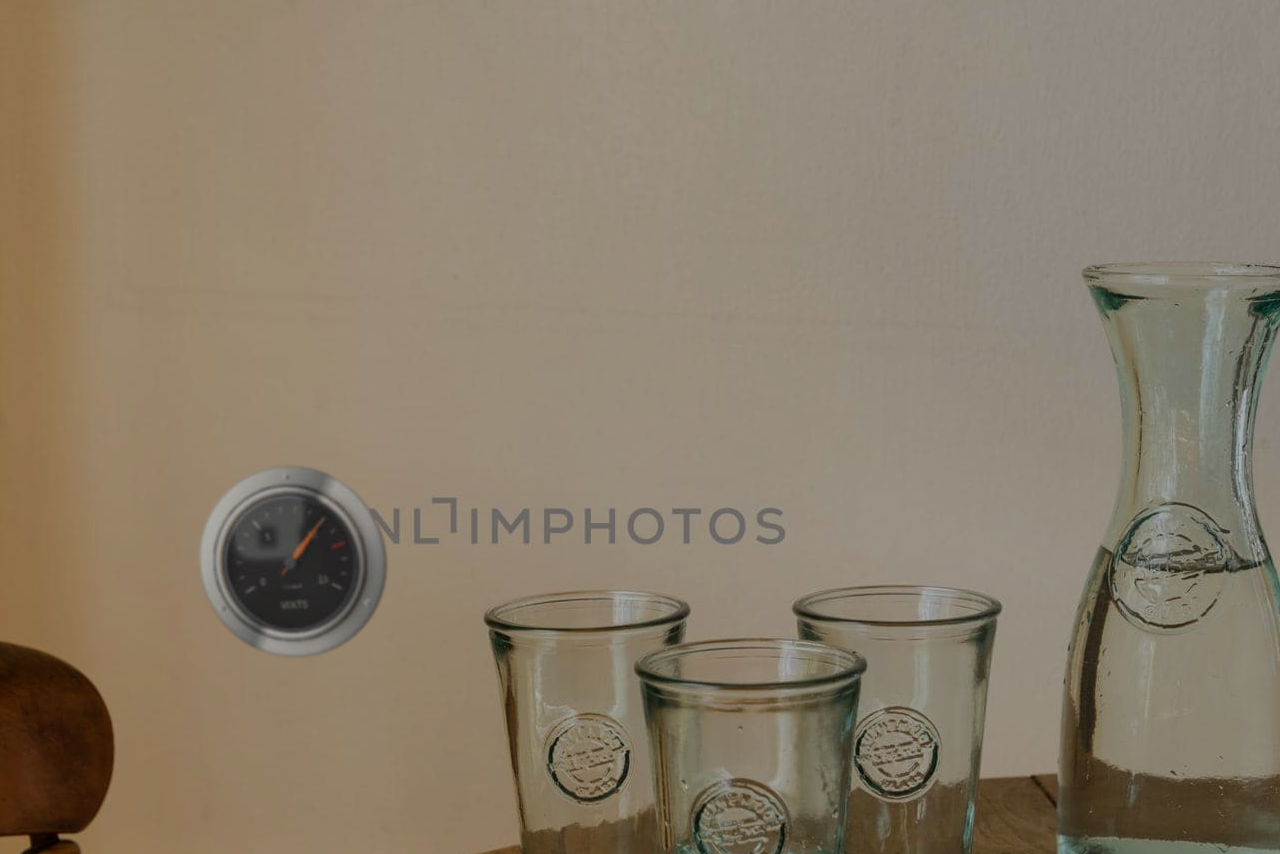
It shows 10 V
